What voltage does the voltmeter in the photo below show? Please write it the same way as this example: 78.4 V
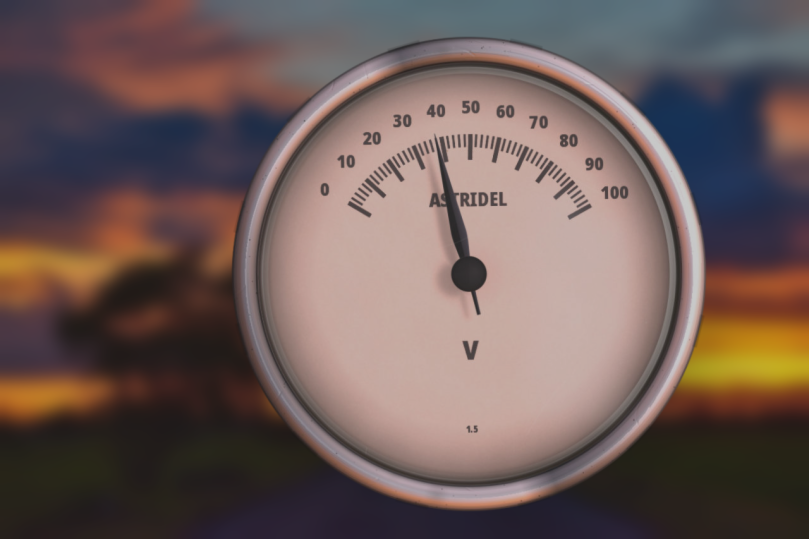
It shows 38 V
